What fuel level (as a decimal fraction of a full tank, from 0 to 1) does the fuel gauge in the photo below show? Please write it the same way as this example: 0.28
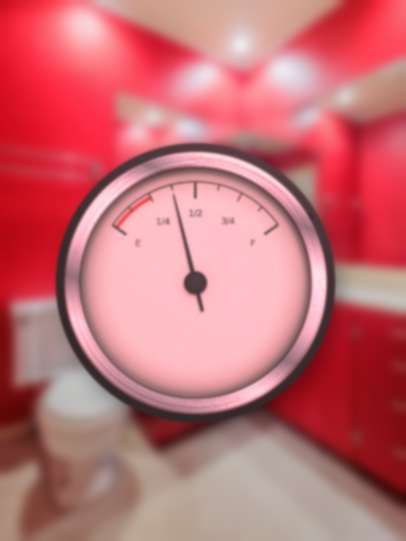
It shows 0.375
